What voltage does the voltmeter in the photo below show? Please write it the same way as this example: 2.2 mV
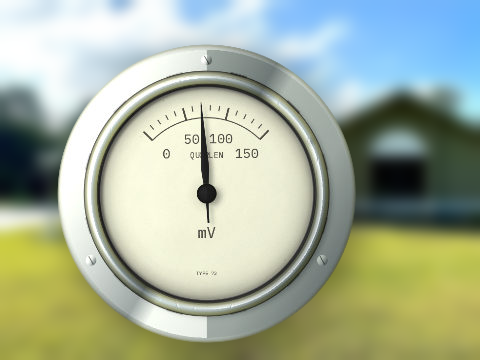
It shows 70 mV
